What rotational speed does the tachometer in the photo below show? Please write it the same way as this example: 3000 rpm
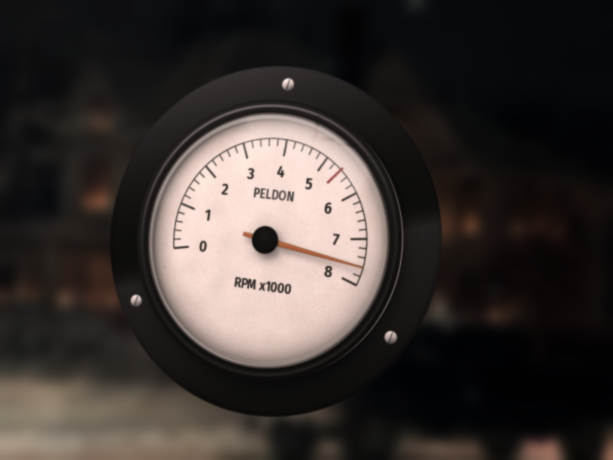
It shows 7600 rpm
